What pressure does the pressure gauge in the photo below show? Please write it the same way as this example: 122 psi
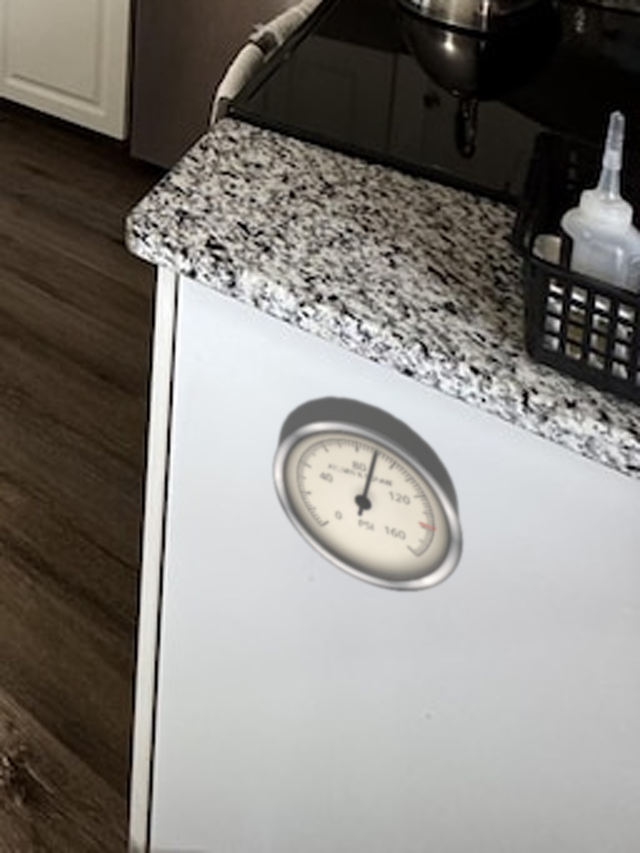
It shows 90 psi
